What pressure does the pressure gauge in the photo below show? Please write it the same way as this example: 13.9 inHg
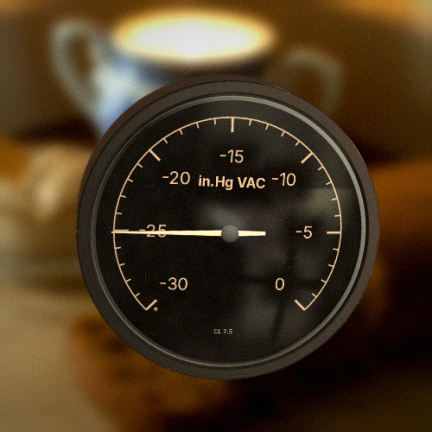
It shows -25 inHg
